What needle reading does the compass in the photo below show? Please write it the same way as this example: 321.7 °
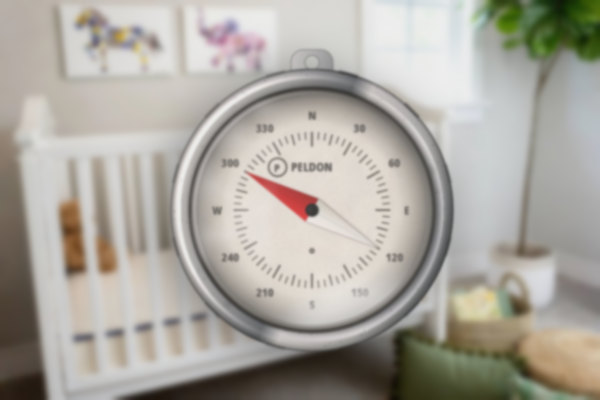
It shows 300 °
